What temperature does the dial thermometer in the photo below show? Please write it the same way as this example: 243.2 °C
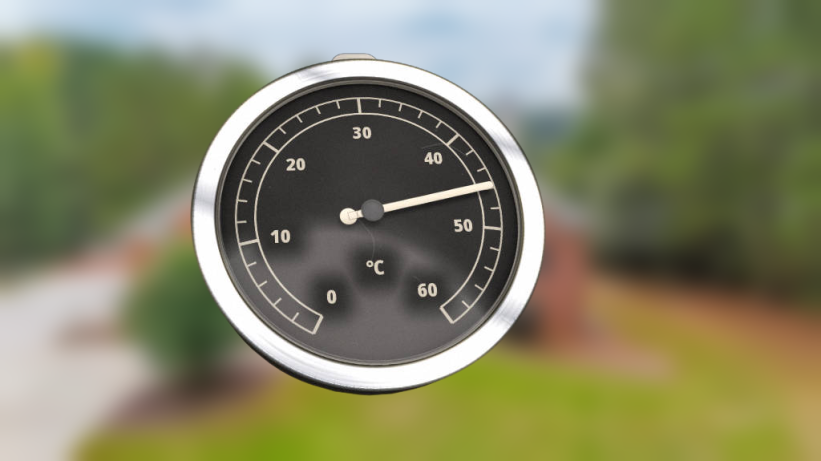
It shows 46 °C
